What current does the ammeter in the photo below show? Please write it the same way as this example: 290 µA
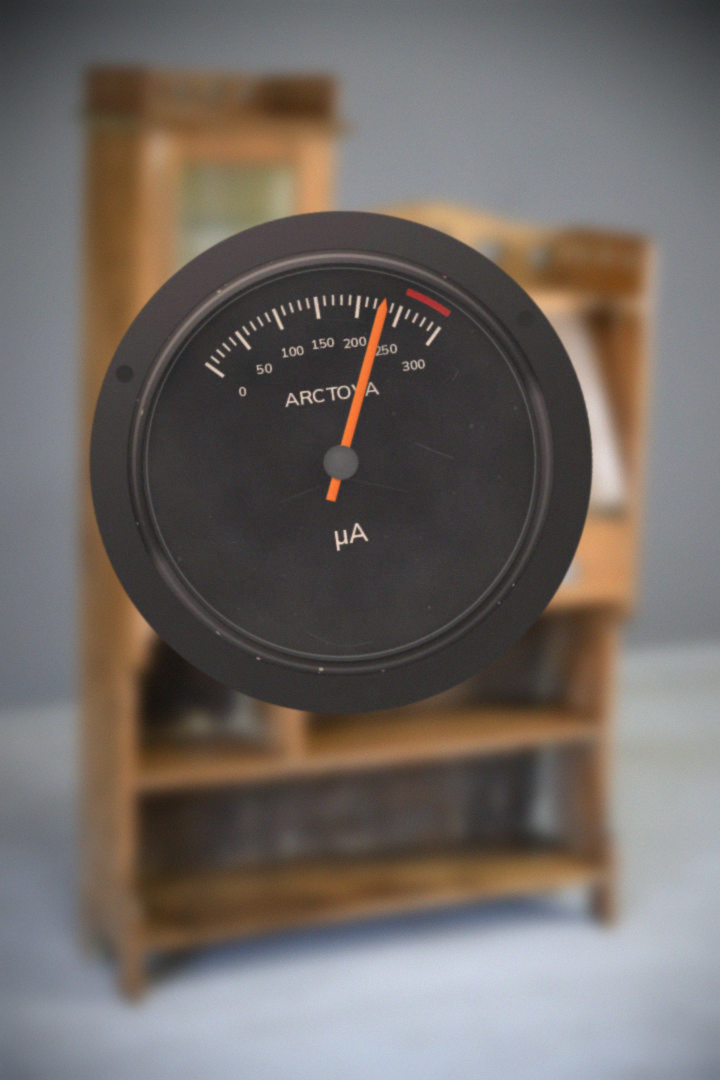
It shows 230 µA
